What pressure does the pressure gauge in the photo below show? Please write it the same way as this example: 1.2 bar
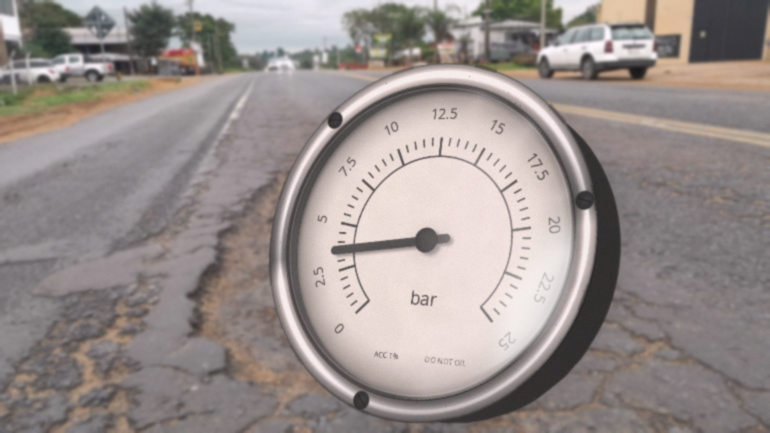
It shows 3.5 bar
